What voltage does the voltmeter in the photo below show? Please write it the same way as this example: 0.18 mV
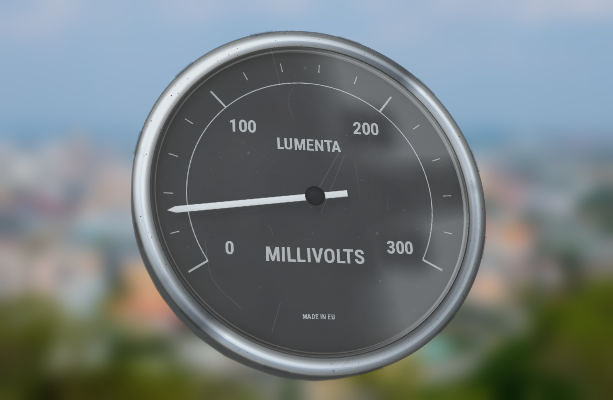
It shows 30 mV
